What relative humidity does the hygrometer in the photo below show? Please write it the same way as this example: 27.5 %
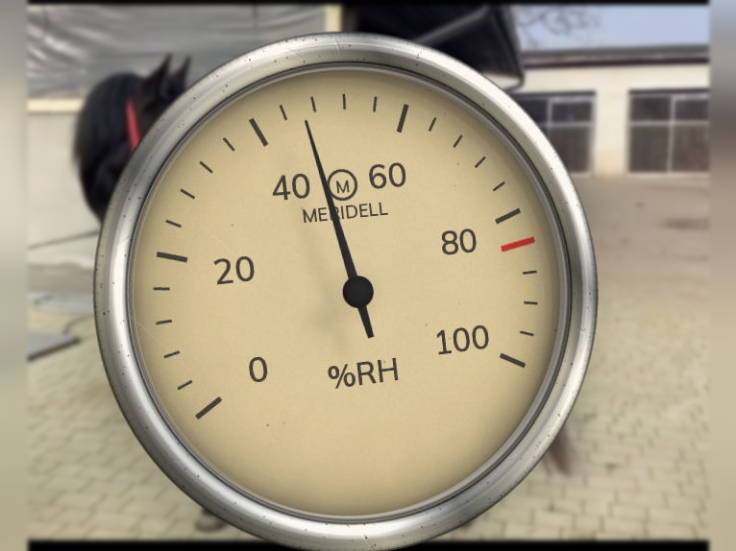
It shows 46 %
